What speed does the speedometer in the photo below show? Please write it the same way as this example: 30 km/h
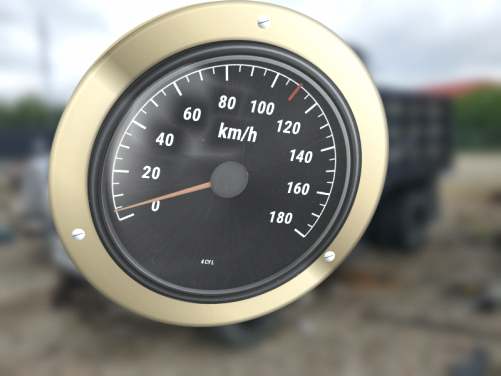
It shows 5 km/h
